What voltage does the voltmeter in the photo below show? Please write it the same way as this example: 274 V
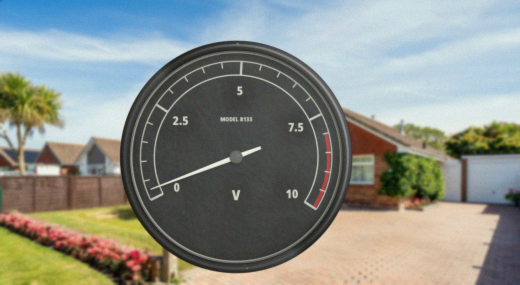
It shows 0.25 V
